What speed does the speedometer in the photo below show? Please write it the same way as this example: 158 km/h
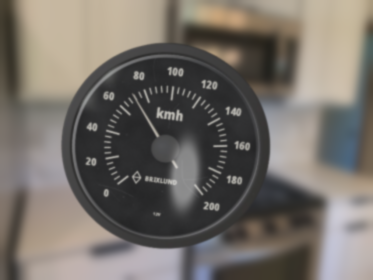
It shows 72 km/h
